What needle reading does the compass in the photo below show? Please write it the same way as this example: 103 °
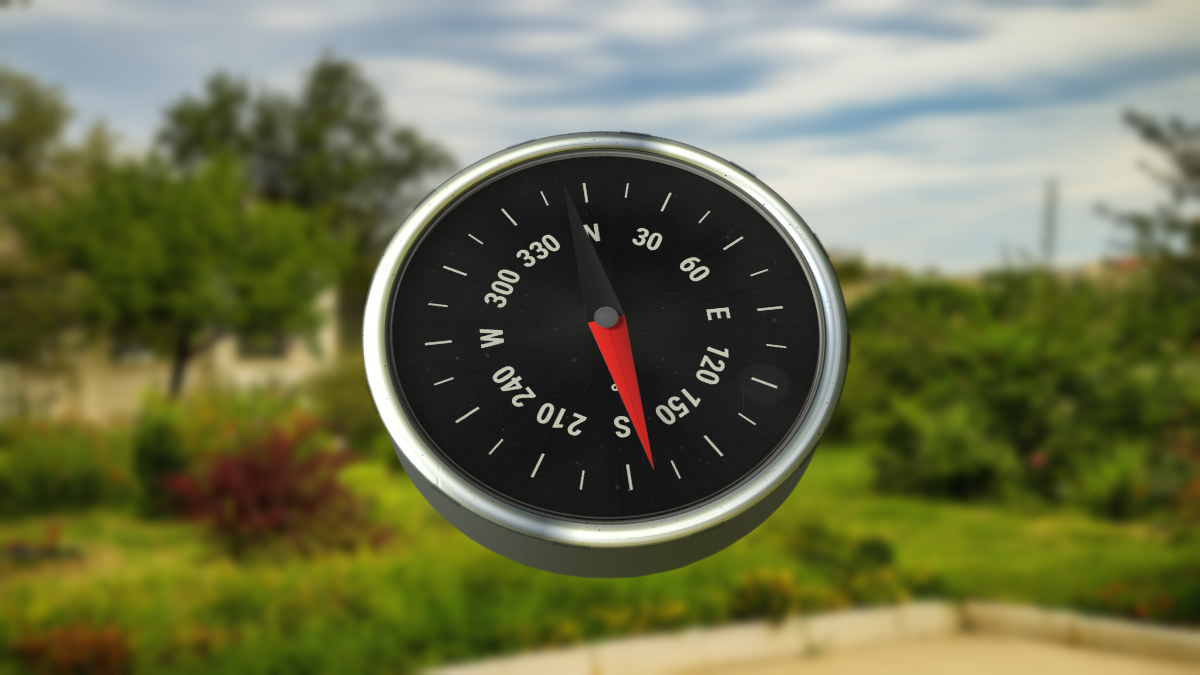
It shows 172.5 °
